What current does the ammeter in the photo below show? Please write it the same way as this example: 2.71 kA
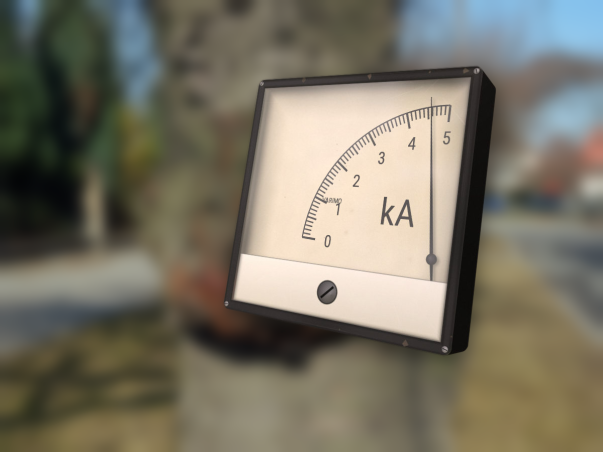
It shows 4.6 kA
